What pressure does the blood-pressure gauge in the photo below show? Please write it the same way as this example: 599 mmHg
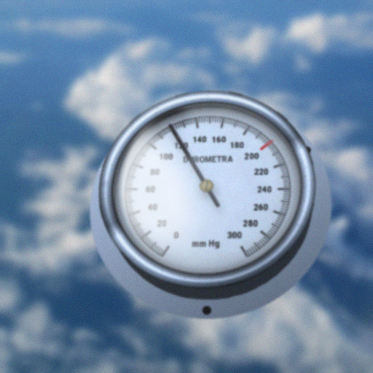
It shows 120 mmHg
